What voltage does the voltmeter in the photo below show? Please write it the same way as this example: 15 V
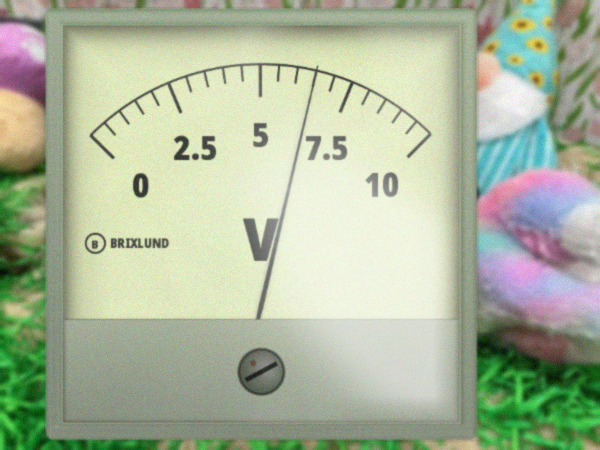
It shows 6.5 V
